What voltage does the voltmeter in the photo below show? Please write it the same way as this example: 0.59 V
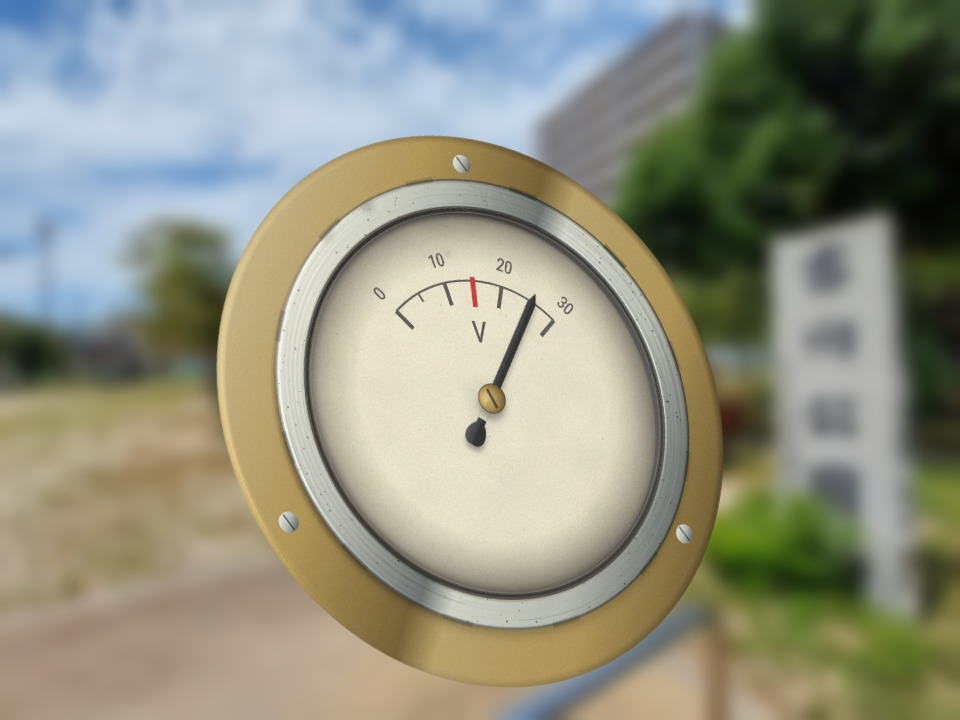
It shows 25 V
